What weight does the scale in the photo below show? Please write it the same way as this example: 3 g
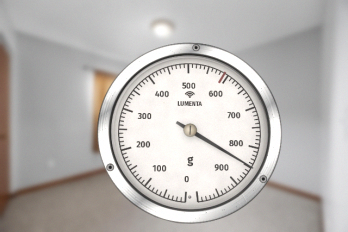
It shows 850 g
